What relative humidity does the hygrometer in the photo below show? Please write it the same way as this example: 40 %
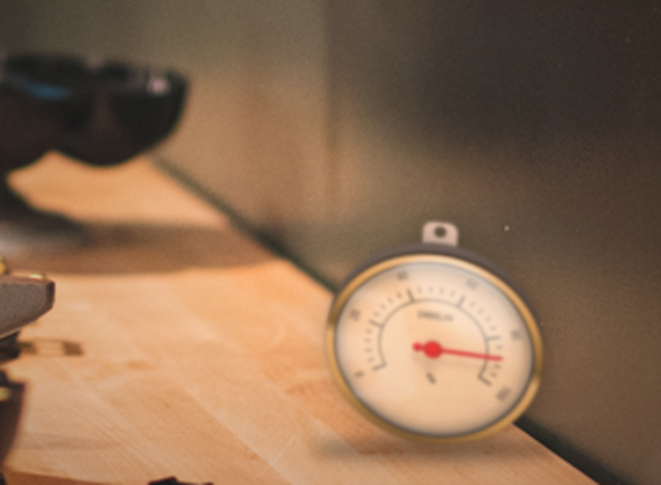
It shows 88 %
